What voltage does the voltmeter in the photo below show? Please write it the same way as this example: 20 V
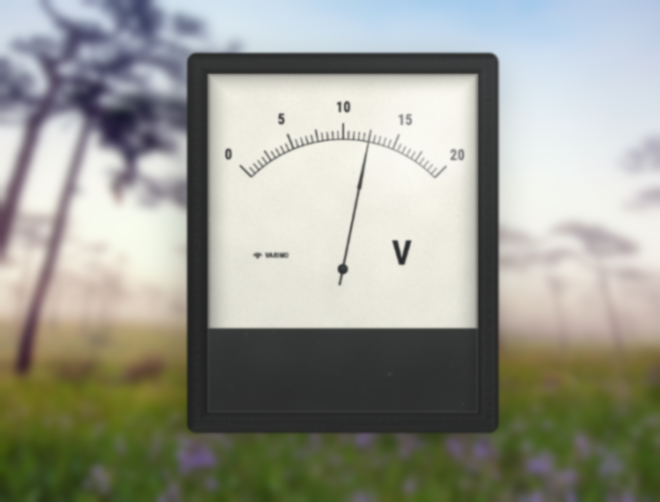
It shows 12.5 V
